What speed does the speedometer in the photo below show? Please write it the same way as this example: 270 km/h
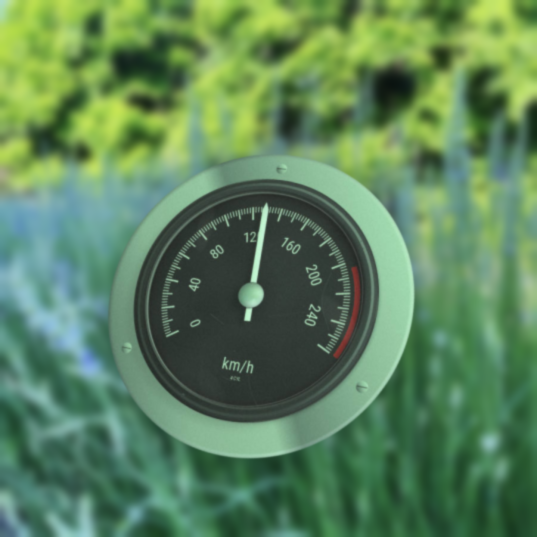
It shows 130 km/h
